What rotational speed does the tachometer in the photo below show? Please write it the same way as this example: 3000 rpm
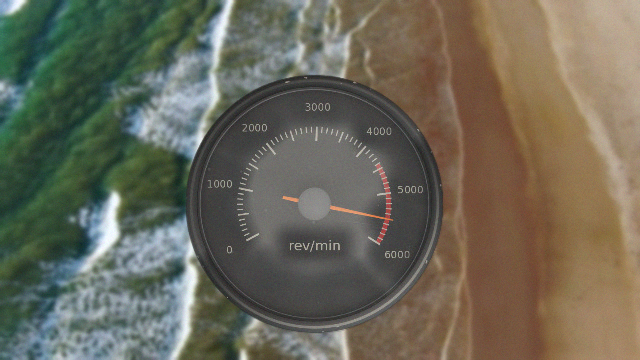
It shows 5500 rpm
